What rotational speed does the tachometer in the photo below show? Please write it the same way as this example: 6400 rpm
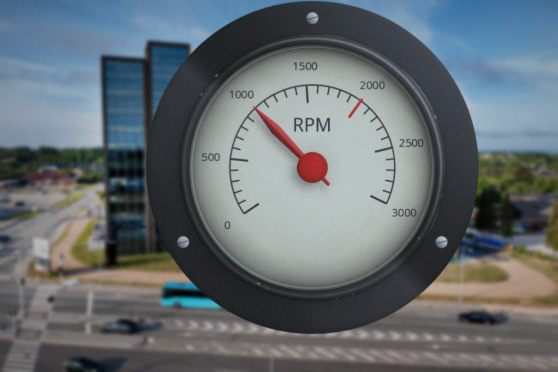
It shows 1000 rpm
